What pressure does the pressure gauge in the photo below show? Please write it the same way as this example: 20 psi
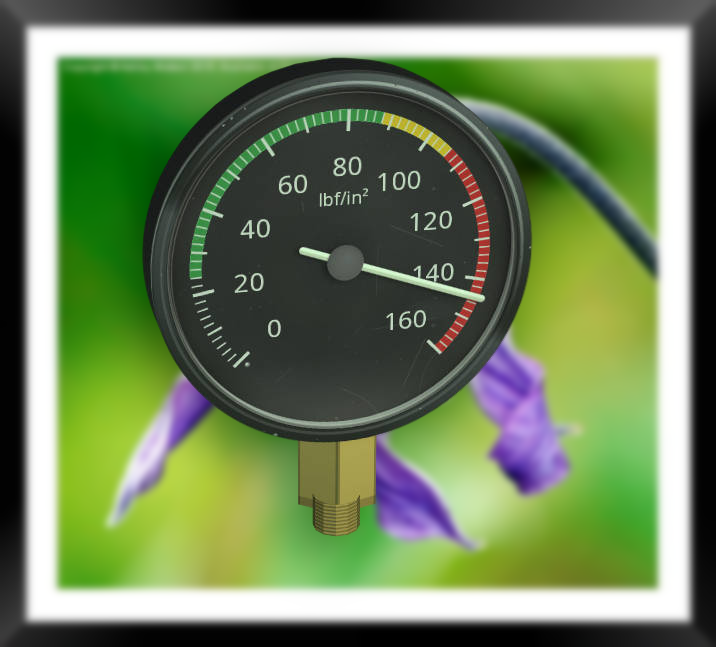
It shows 144 psi
